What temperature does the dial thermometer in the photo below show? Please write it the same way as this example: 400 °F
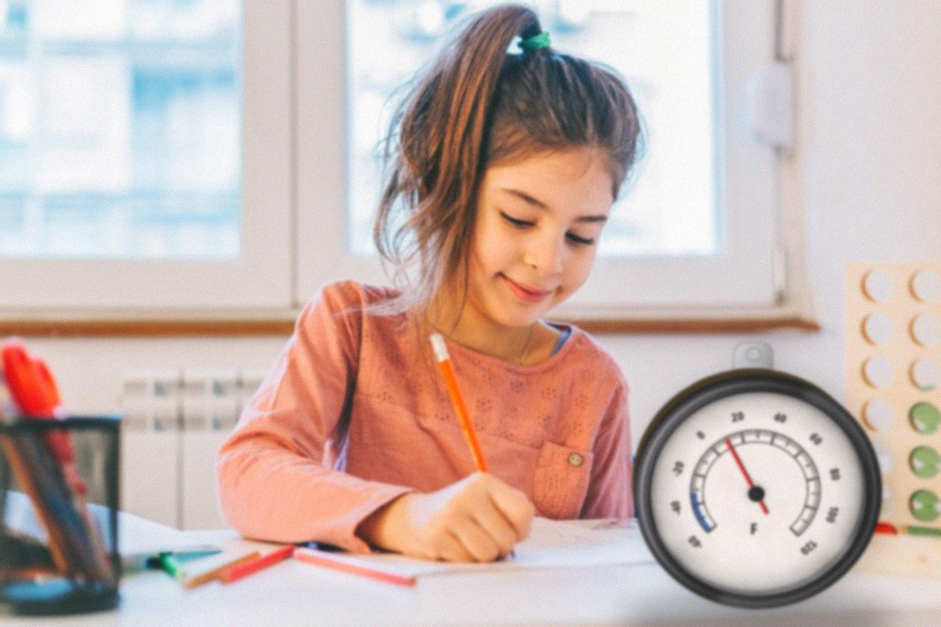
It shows 10 °F
